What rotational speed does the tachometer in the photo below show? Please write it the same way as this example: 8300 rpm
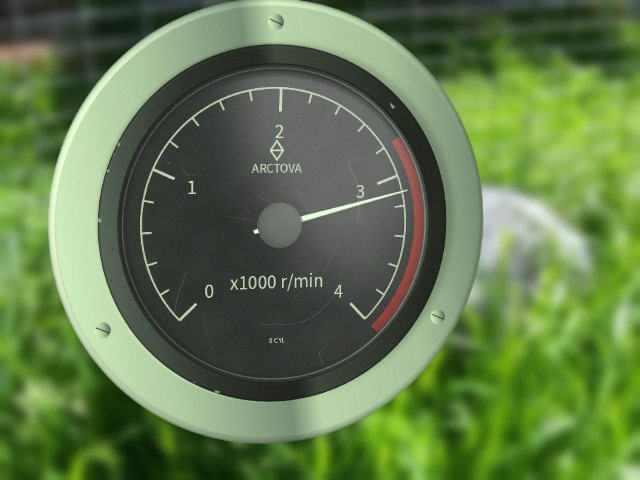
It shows 3100 rpm
